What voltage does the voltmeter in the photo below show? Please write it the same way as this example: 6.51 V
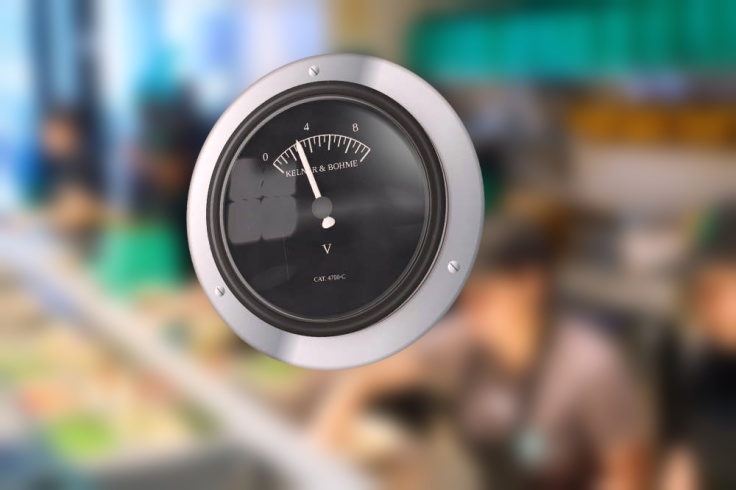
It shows 3 V
